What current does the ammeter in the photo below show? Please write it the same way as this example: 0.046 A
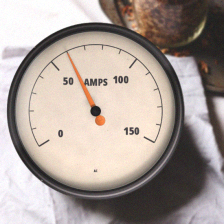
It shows 60 A
